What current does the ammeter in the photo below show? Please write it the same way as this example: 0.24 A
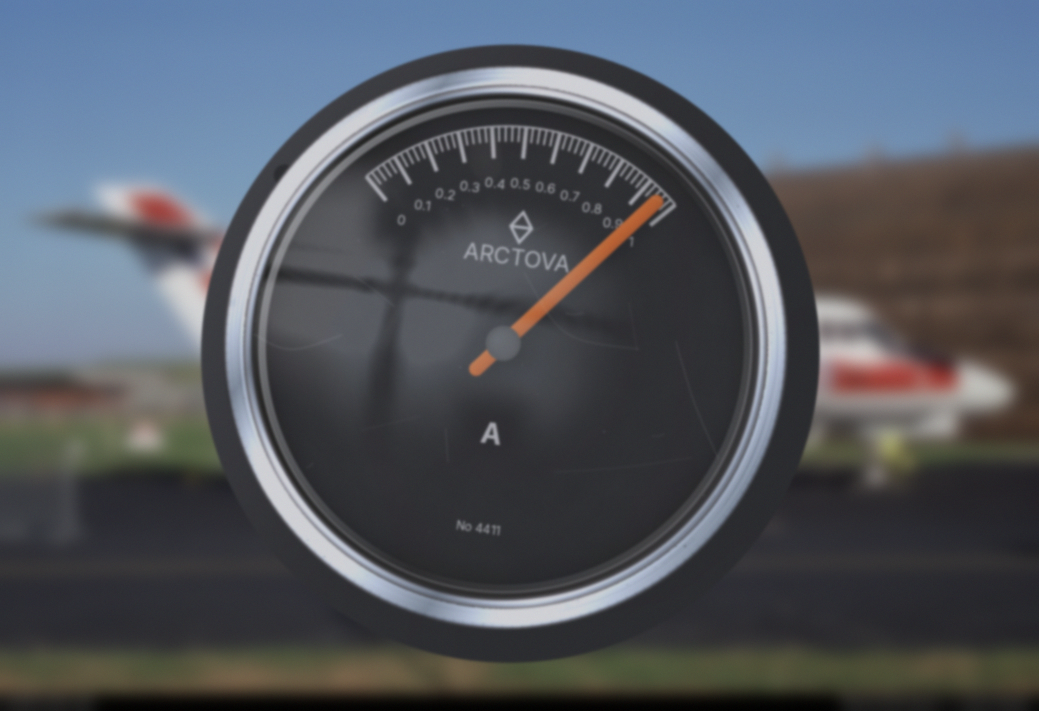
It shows 0.96 A
